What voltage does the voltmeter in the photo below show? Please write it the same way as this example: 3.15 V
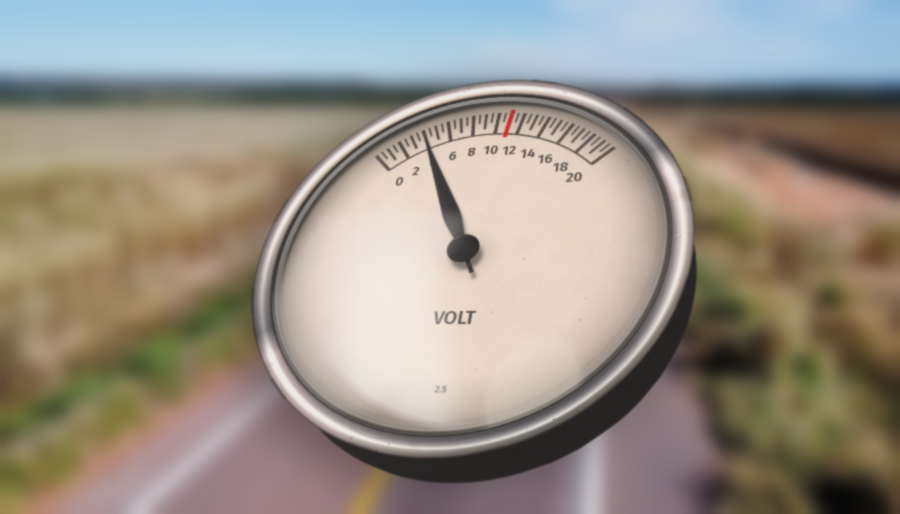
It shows 4 V
